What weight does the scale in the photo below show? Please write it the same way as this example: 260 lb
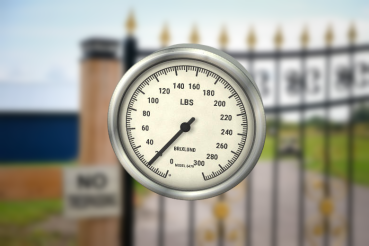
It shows 20 lb
